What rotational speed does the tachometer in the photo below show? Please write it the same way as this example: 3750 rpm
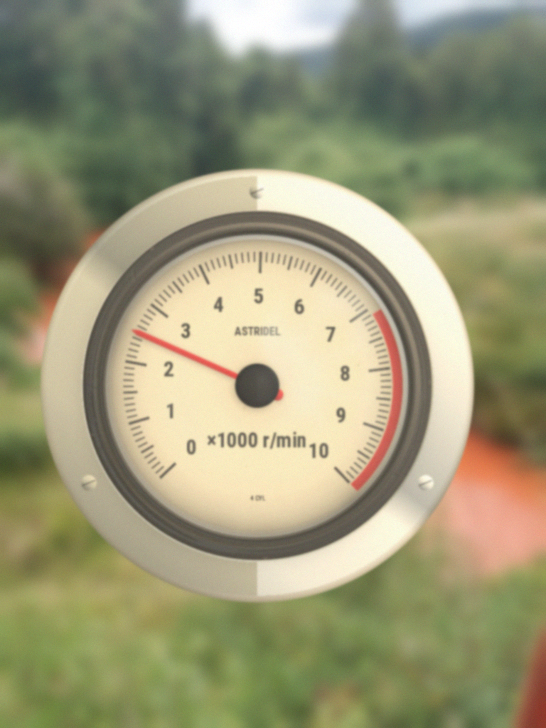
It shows 2500 rpm
